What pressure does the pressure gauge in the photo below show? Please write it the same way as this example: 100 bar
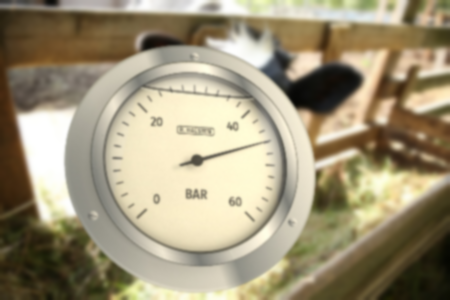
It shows 46 bar
